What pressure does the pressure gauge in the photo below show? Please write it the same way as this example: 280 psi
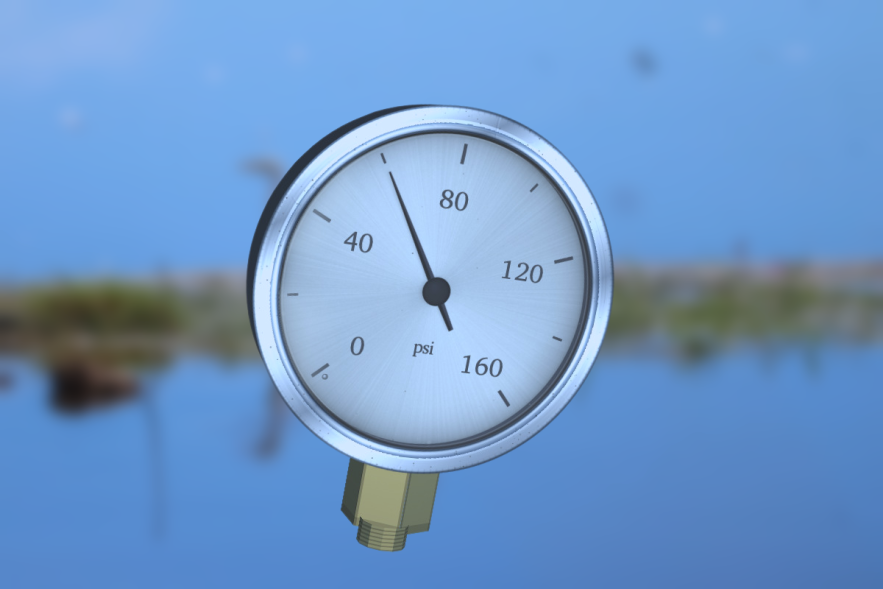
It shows 60 psi
